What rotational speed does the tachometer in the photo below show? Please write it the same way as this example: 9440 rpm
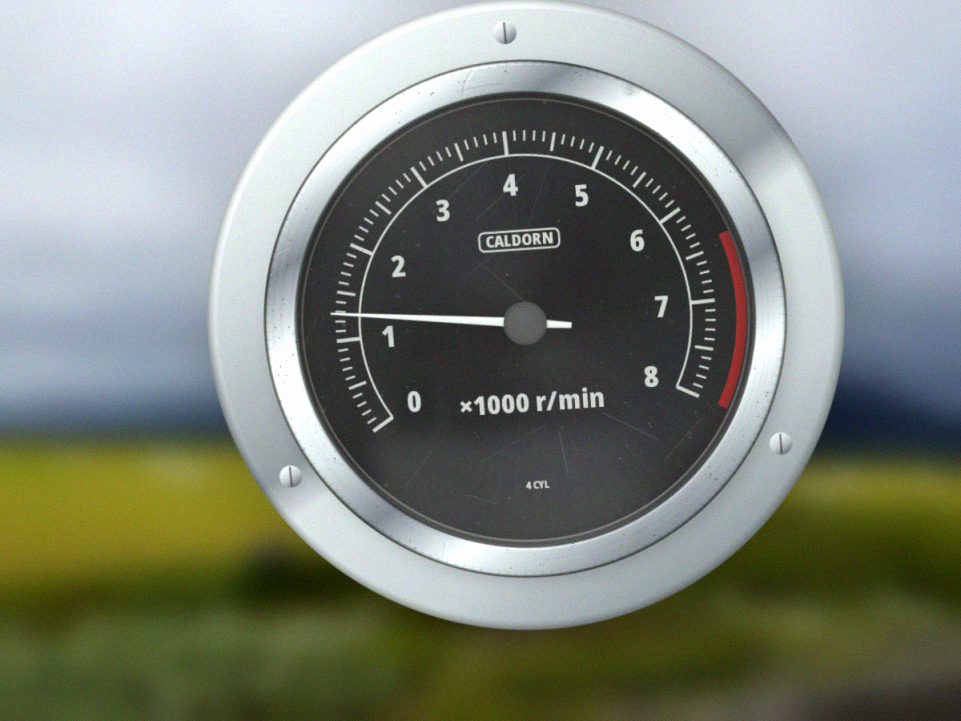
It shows 1300 rpm
